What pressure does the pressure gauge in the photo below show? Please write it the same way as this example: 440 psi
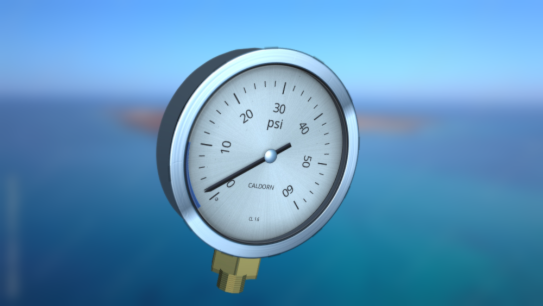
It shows 2 psi
